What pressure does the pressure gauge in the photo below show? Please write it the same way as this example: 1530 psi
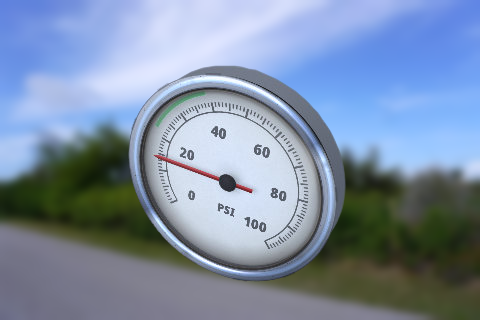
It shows 15 psi
